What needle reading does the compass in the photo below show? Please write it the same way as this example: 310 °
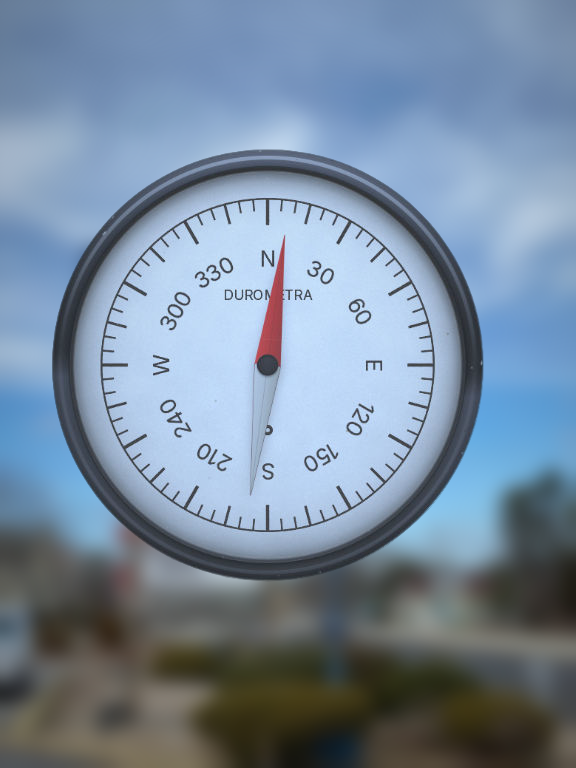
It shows 7.5 °
